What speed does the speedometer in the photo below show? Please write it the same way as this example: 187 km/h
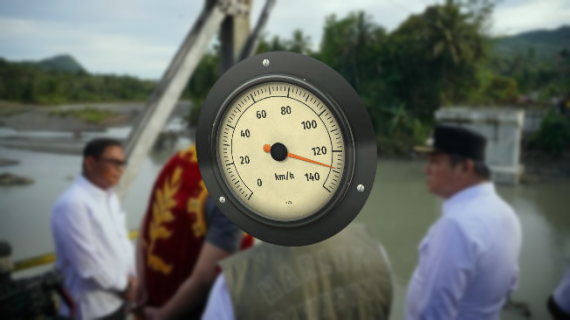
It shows 128 km/h
